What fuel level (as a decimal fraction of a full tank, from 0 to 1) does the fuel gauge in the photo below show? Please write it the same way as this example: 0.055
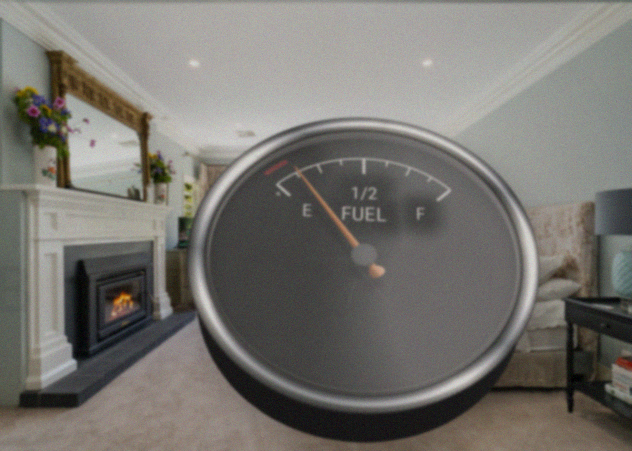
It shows 0.125
